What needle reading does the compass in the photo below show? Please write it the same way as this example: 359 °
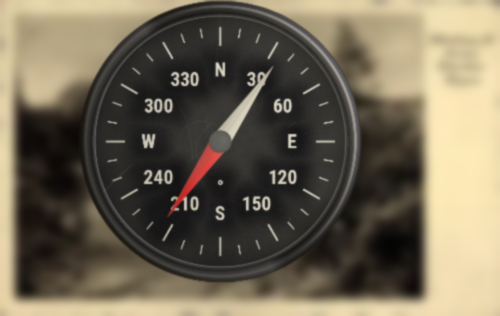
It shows 215 °
